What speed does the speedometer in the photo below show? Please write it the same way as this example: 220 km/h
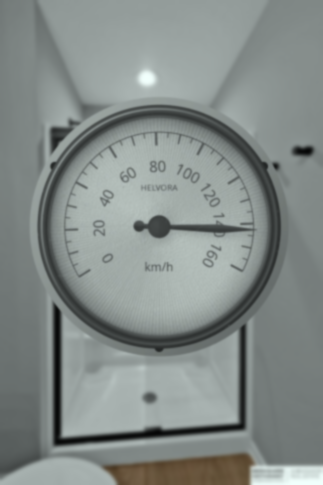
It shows 142.5 km/h
